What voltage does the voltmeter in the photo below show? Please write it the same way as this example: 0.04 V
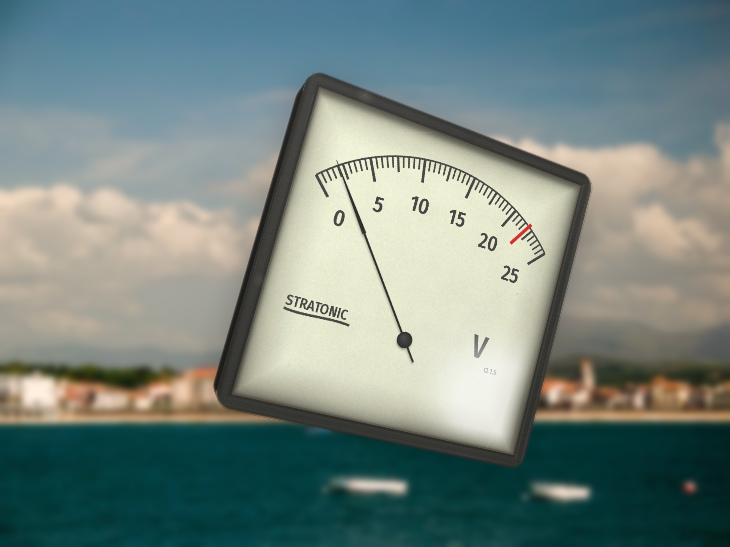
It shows 2 V
